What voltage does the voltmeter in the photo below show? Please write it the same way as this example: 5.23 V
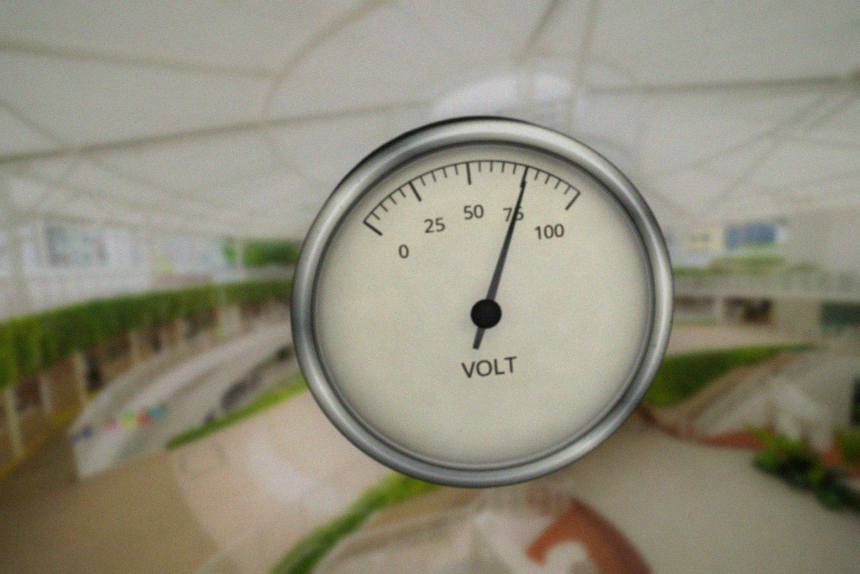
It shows 75 V
